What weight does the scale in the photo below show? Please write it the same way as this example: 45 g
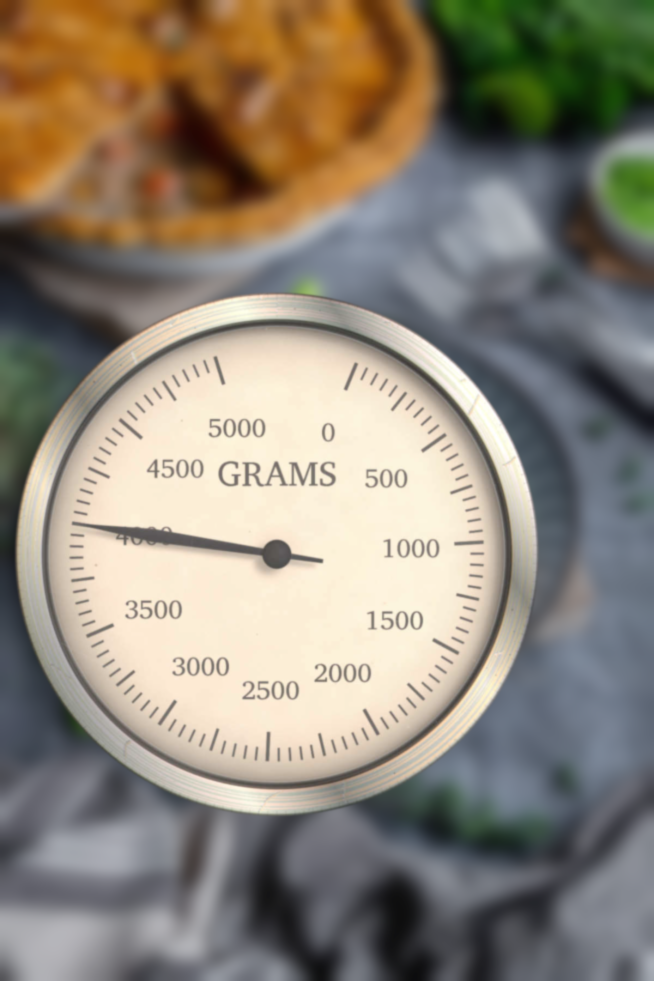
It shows 4000 g
